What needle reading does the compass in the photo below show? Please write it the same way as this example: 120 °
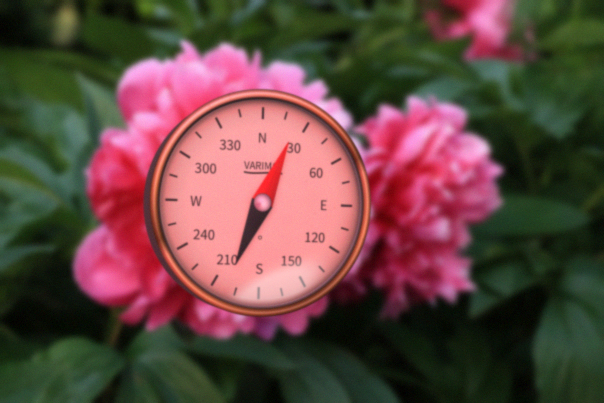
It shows 22.5 °
